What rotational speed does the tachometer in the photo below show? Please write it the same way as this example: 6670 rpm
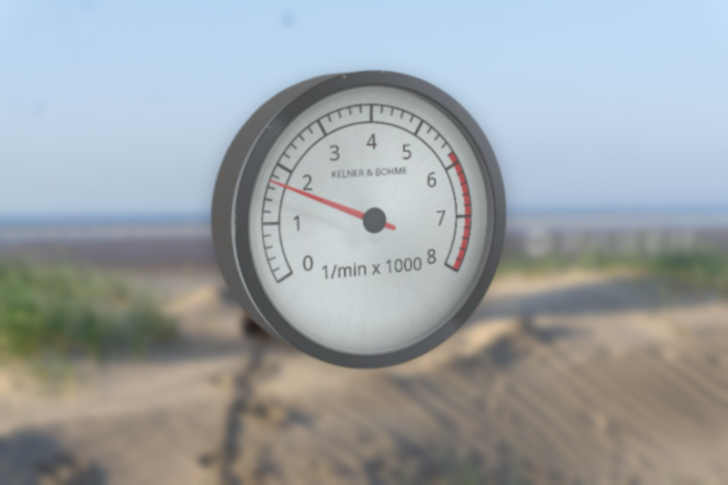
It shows 1700 rpm
